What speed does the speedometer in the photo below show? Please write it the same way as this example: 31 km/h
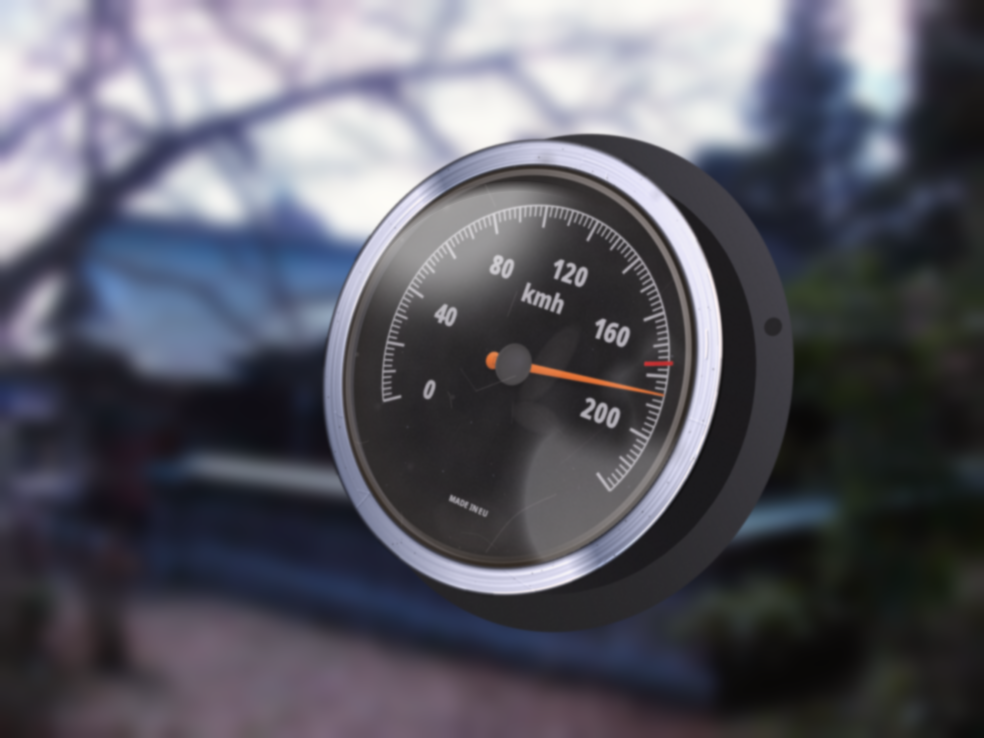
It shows 186 km/h
